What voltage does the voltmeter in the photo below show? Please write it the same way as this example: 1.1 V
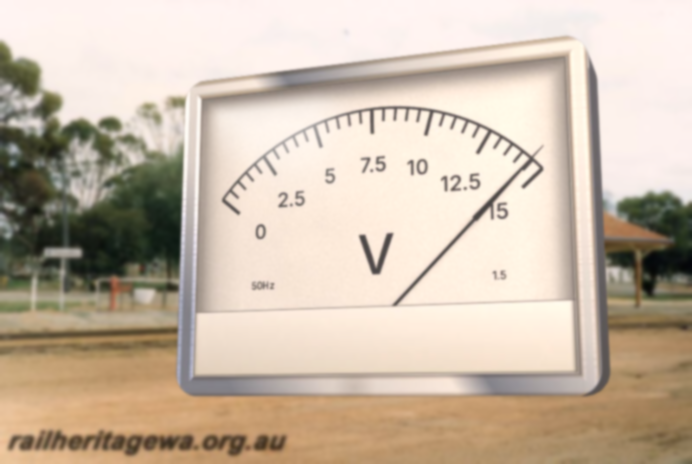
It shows 14.5 V
